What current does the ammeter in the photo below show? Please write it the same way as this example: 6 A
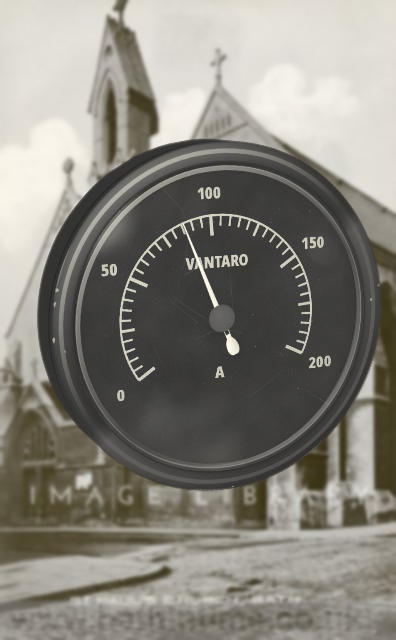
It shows 85 A
